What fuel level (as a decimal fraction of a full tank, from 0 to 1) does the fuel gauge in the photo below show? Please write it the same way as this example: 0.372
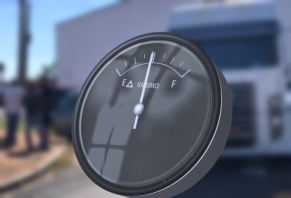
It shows 0.5
